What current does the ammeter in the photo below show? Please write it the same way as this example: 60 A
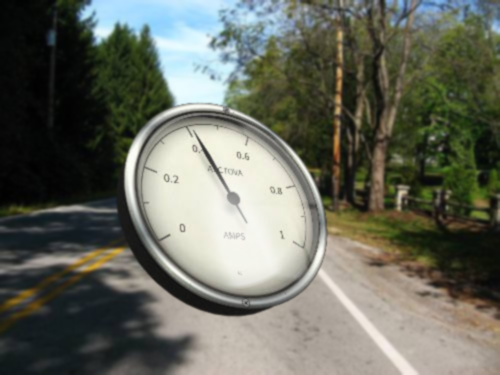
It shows 0.4 A
